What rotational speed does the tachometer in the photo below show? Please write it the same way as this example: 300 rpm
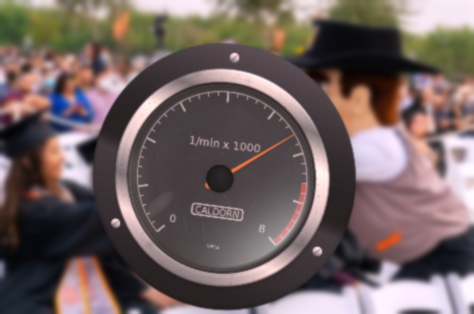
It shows 5600 rpm
